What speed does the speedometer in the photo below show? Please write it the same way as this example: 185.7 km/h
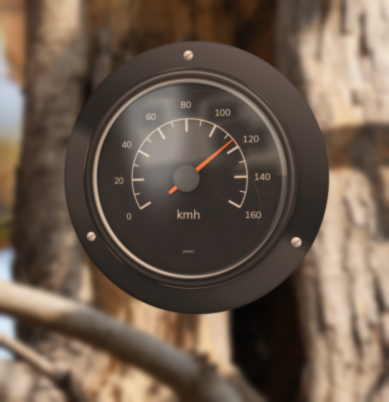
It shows 115 km/h
